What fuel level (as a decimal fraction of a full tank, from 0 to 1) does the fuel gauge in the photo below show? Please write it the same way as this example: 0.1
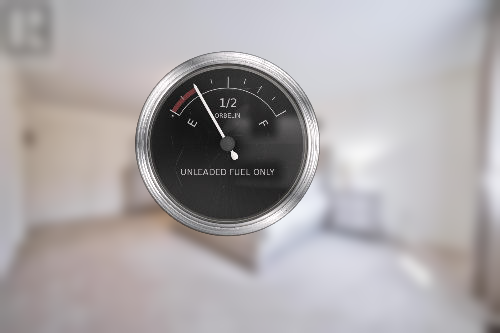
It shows 0.25
